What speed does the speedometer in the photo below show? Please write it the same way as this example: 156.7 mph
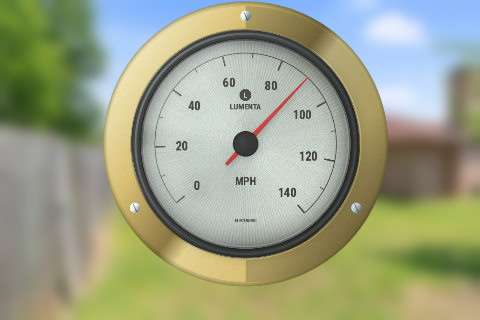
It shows 90 mph
